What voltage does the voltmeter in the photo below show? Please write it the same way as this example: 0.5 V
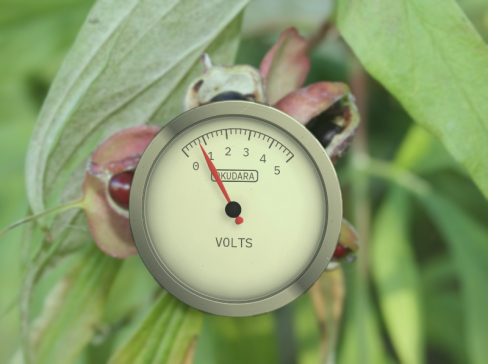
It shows 0.8 V
